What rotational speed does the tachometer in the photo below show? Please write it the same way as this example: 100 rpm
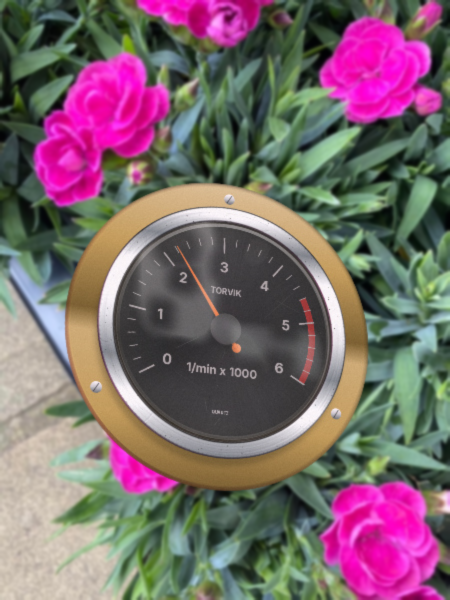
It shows 2200 rpm
